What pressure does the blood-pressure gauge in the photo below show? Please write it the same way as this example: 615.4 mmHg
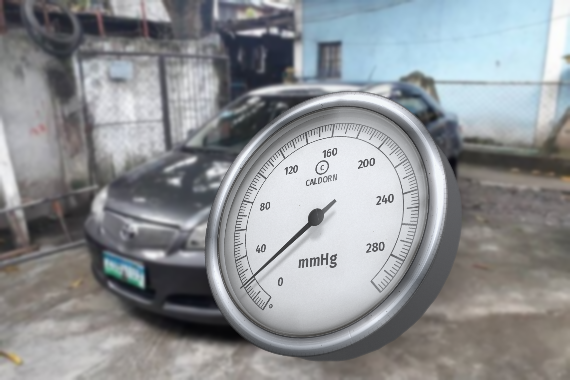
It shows 20 mmHg
